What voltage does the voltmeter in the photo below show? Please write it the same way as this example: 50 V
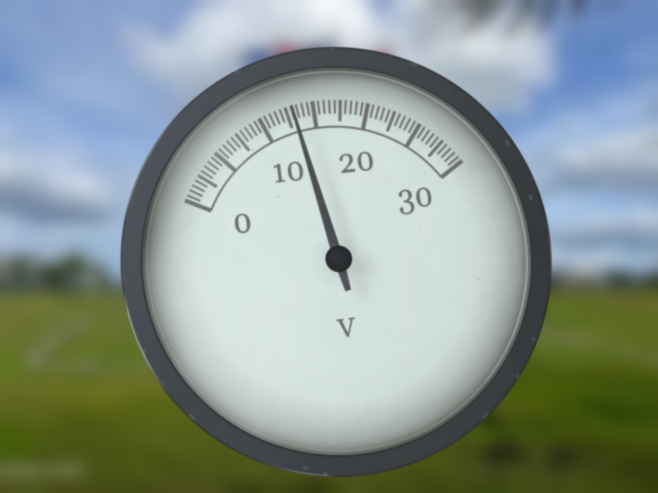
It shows 13 V
